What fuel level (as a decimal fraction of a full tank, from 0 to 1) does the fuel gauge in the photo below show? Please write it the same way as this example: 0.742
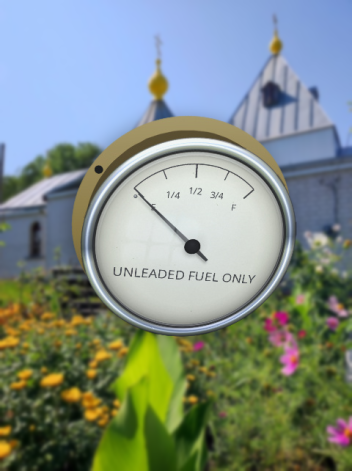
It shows 0
